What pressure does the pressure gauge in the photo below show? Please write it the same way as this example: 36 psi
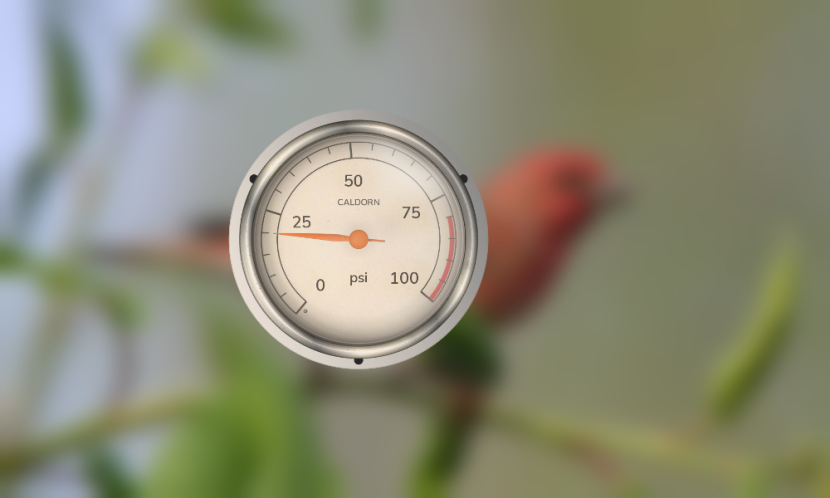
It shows 20 psi
